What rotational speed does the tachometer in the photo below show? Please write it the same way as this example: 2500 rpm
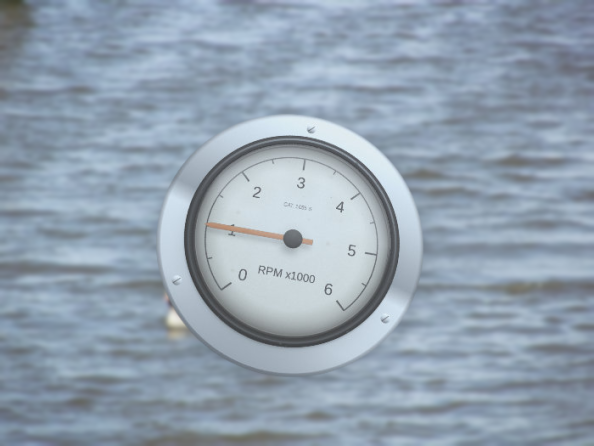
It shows 1000 rpm
